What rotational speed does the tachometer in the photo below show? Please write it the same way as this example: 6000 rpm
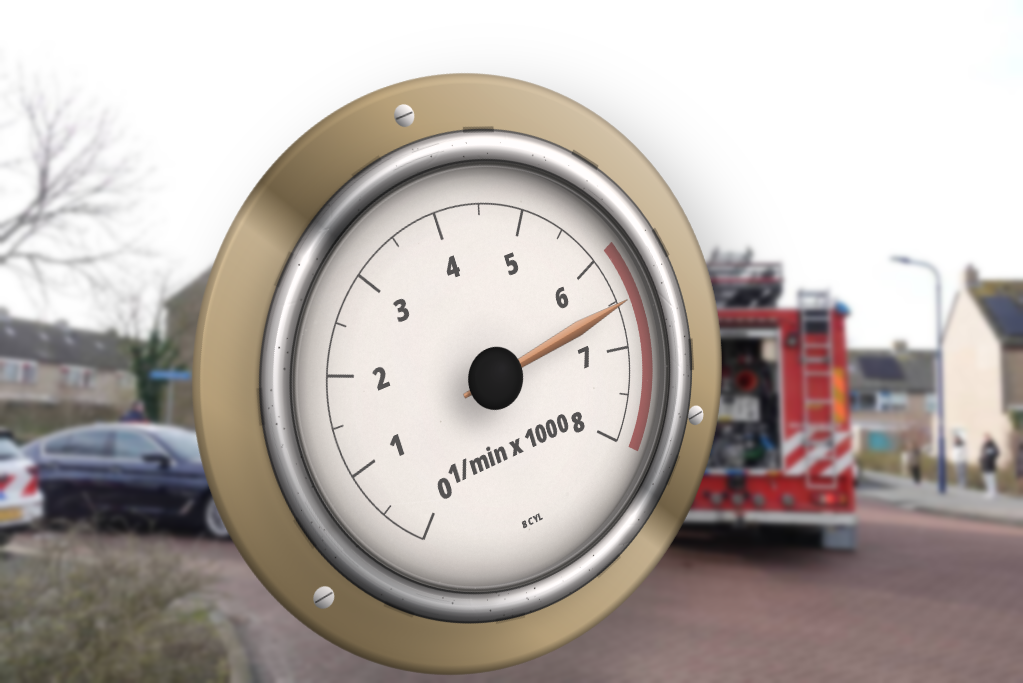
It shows 6500 rpm
